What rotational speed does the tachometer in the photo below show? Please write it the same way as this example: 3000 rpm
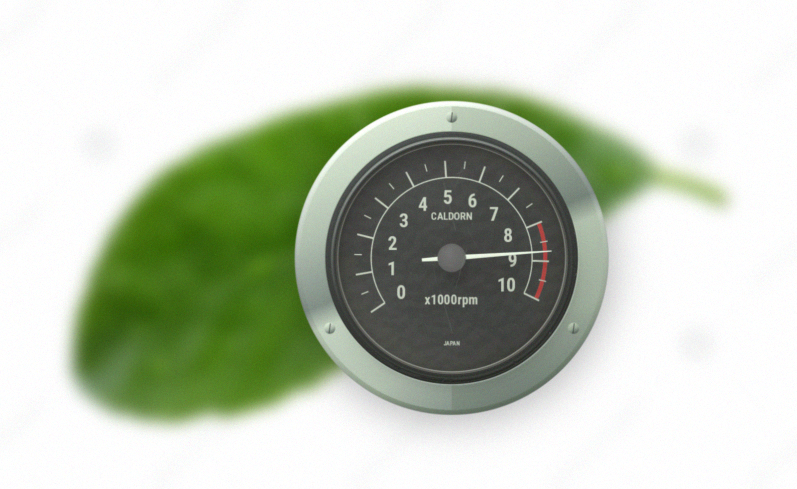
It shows 8750 rpm
